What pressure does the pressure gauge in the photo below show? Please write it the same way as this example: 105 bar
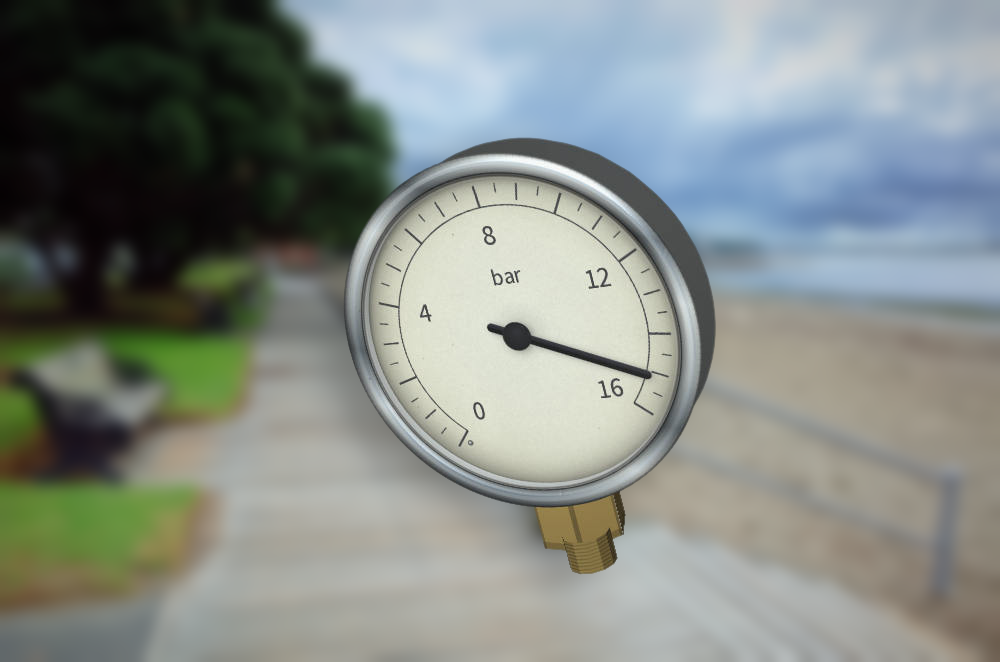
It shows 15 bar
